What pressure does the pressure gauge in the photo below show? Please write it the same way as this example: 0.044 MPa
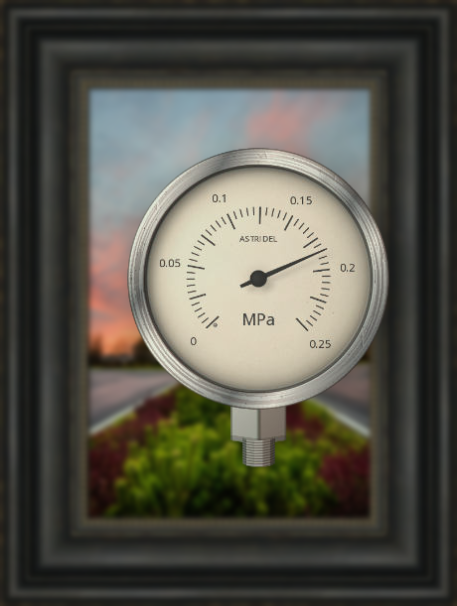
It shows 0.185 MPa
